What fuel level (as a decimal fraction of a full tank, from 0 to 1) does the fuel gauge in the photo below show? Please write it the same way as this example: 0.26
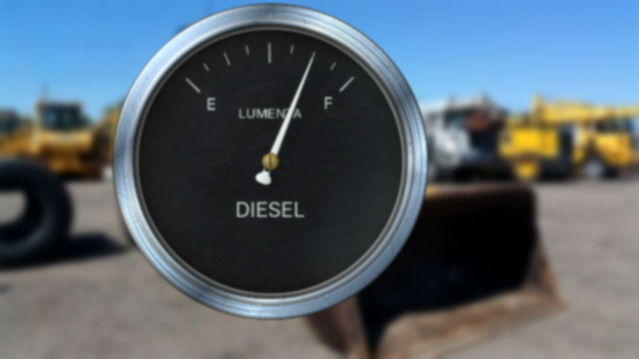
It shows 0.75
